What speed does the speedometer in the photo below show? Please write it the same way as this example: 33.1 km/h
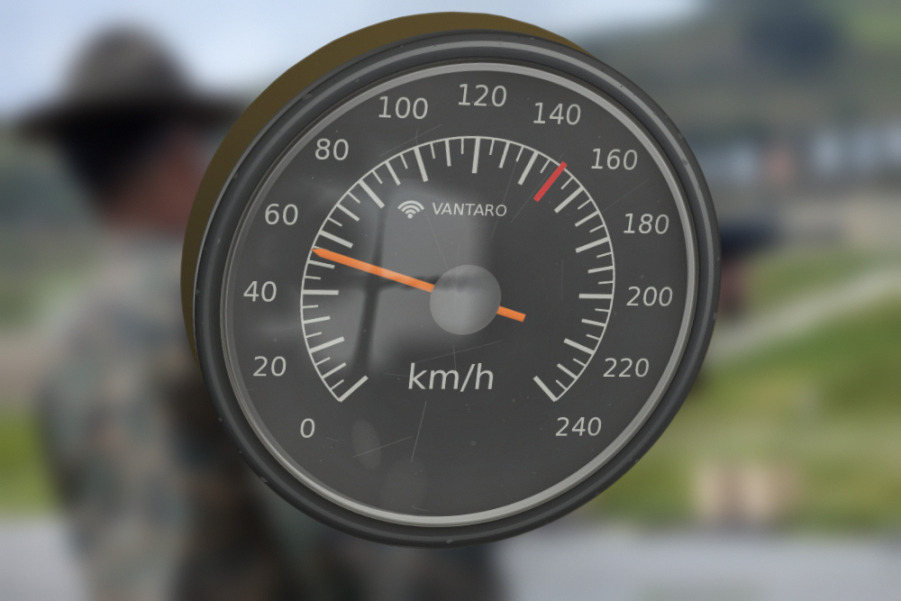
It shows 55 km/h
